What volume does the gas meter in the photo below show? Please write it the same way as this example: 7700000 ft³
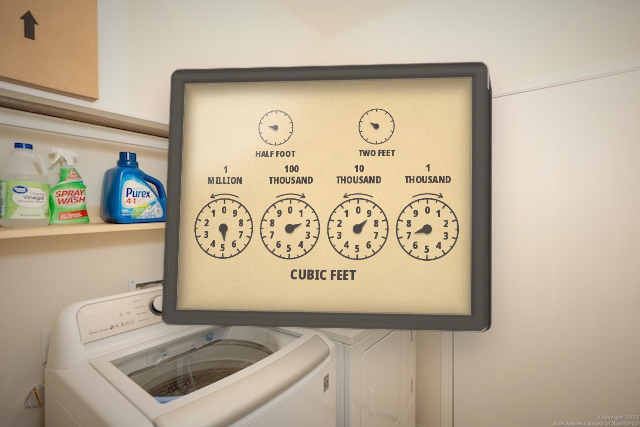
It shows 518700 ft³
